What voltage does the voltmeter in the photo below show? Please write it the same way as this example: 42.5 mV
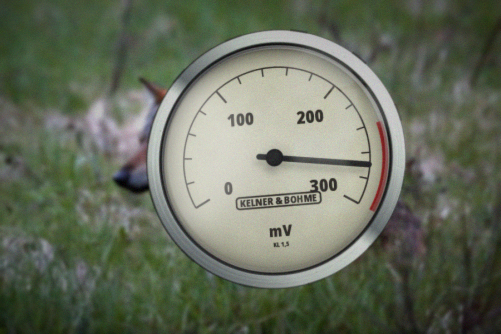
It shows 270 mV
